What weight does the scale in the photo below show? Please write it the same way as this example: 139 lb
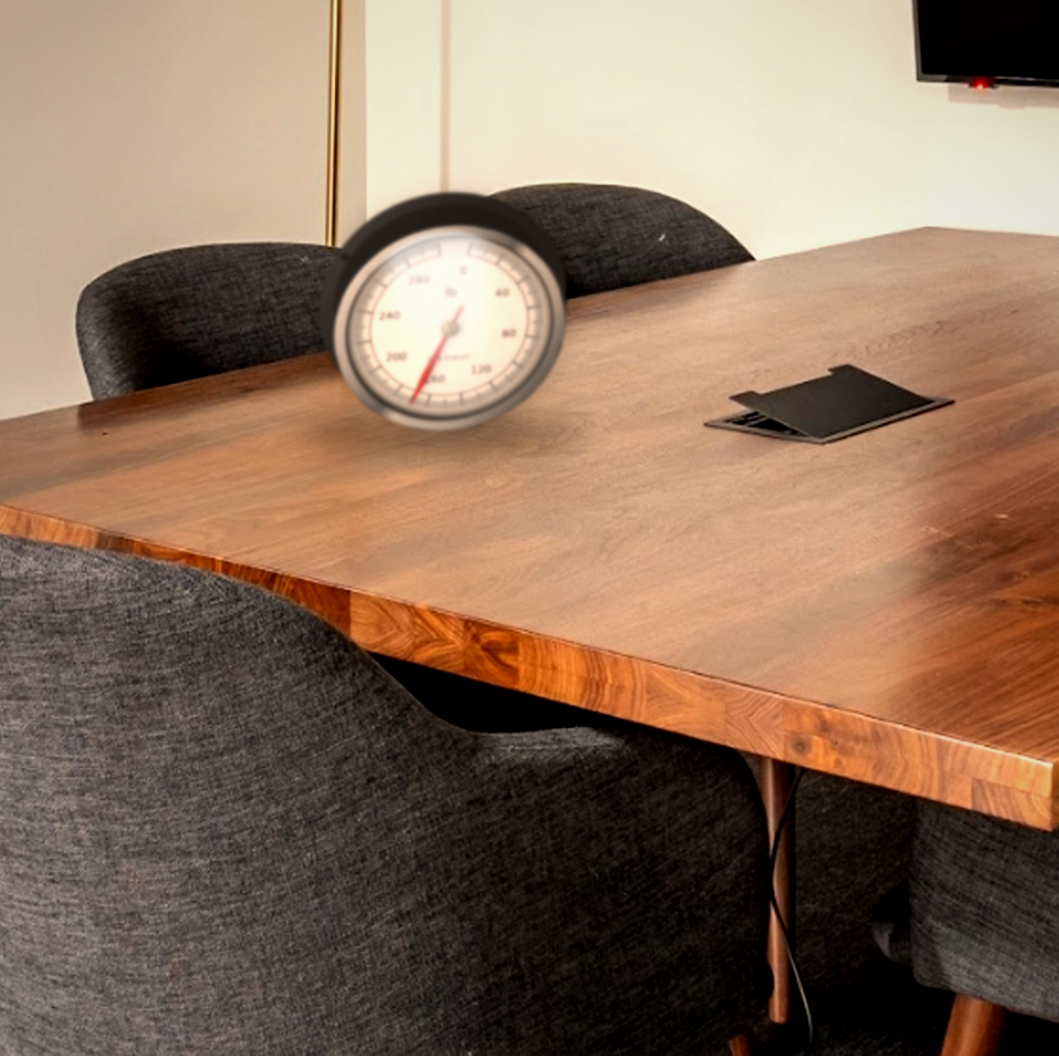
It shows 170 lb
